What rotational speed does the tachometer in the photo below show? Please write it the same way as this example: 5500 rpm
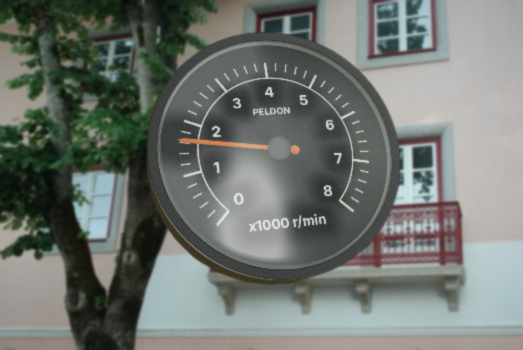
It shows 1600 rpm
